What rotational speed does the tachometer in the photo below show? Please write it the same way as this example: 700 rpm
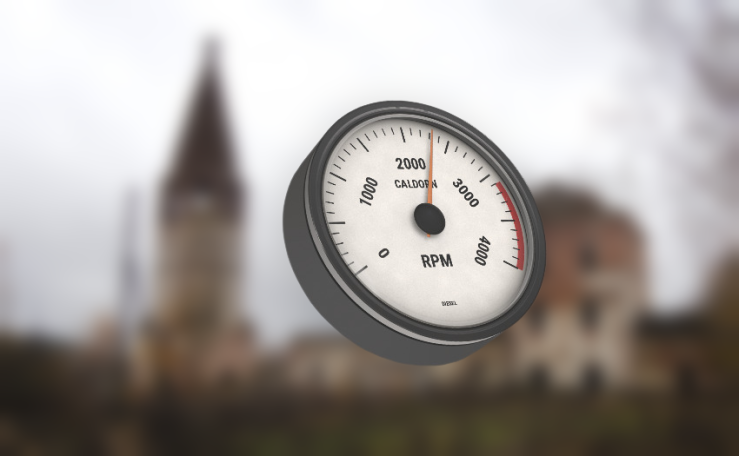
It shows 2300 rpm
